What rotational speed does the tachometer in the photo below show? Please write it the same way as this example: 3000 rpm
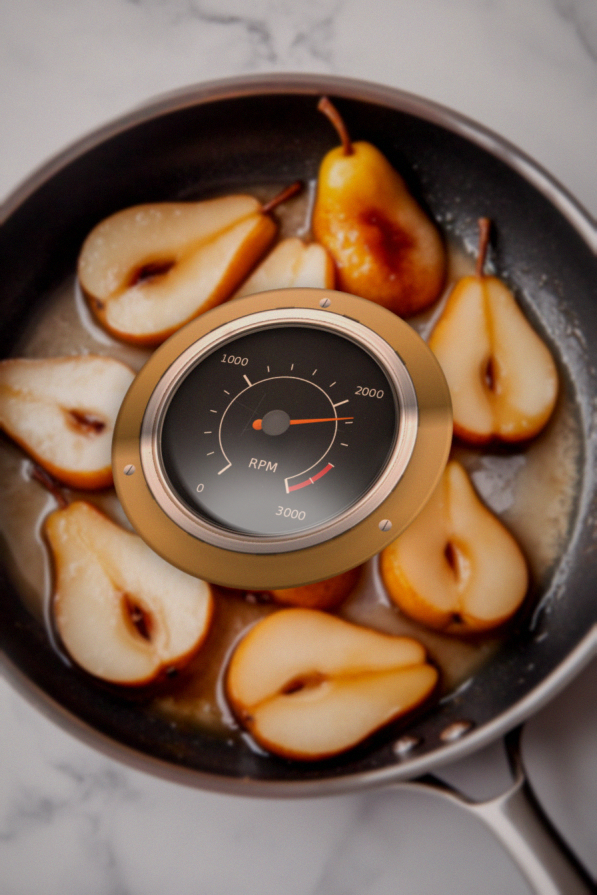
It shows 2200 rpm
